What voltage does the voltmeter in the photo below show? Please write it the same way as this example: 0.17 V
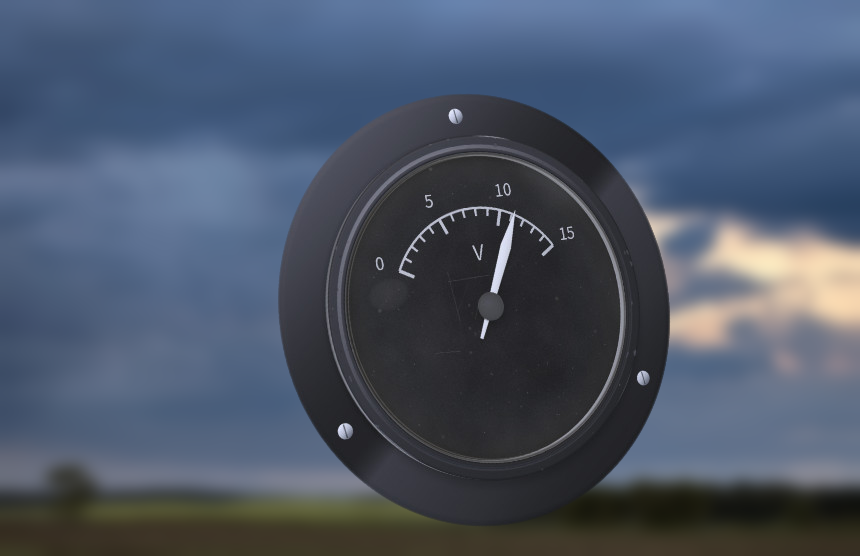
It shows 11 V
